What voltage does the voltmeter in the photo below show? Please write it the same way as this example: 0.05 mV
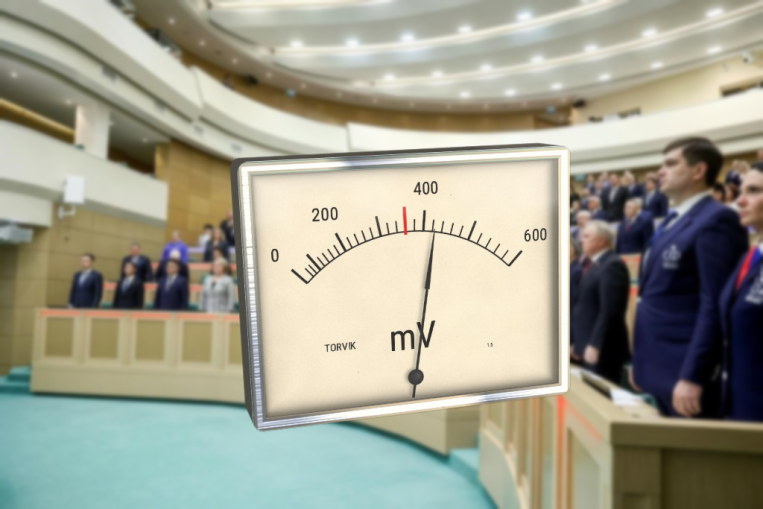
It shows 420 mV
